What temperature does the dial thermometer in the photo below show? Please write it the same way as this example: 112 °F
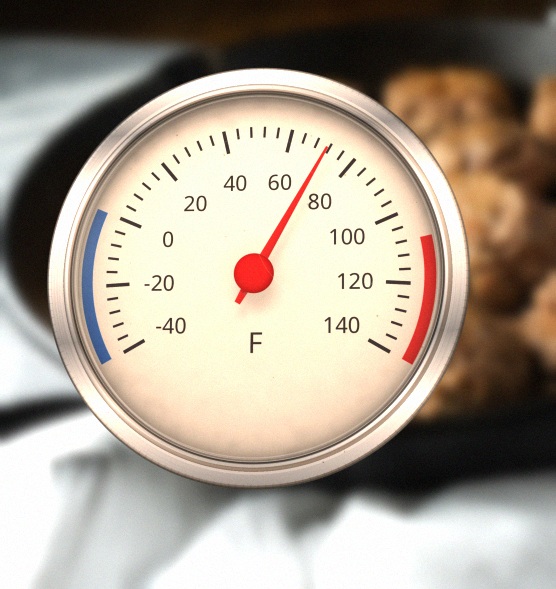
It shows 72 °F
